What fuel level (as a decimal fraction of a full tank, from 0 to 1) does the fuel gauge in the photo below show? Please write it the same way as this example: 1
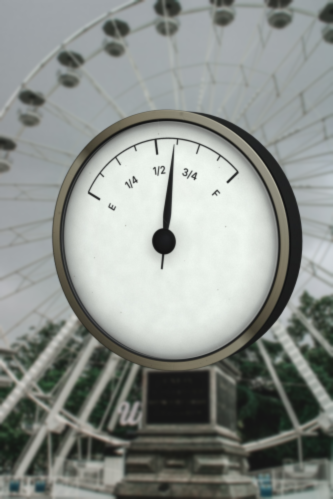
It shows 0.625
